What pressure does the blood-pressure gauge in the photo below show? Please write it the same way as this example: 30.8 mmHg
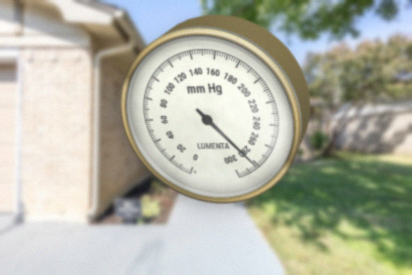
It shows 280 mmHg
